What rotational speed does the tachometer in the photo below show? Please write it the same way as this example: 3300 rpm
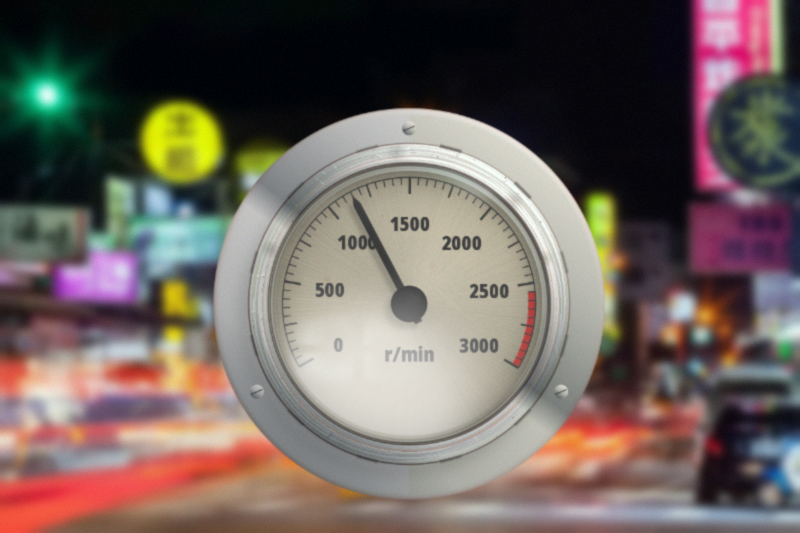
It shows 1150 rpm
